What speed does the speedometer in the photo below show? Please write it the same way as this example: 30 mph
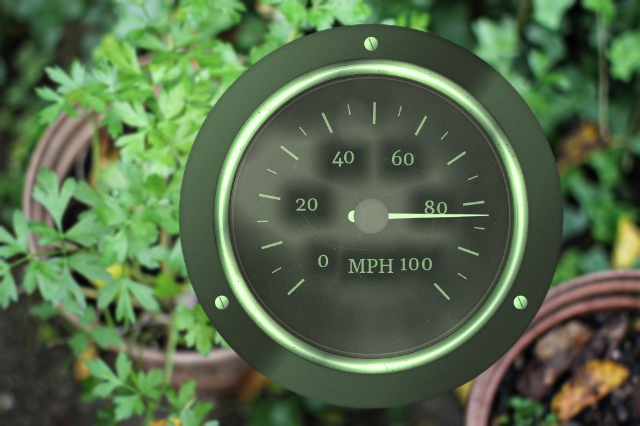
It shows 82.5 mph
